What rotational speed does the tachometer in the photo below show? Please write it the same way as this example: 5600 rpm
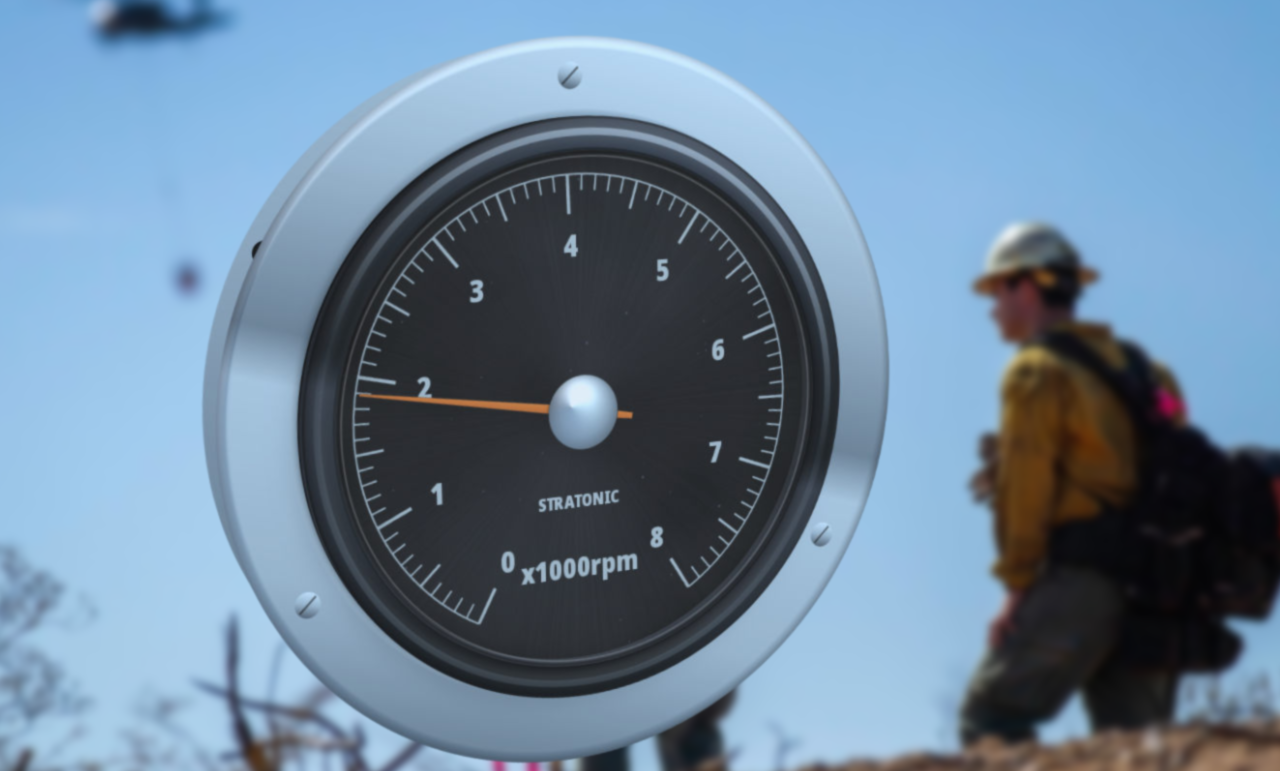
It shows 1900 rpm
